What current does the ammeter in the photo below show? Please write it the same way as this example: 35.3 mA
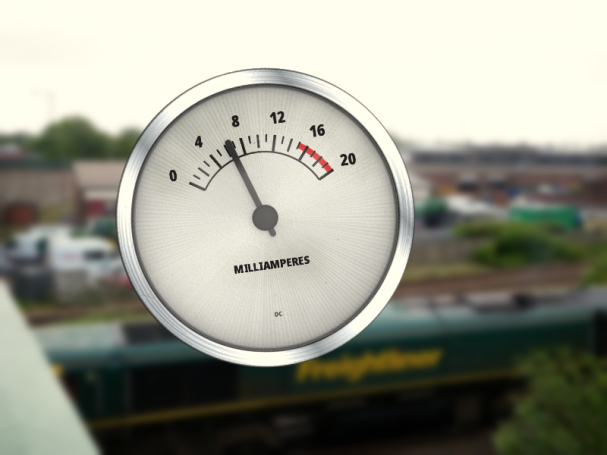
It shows 6.5 mA
